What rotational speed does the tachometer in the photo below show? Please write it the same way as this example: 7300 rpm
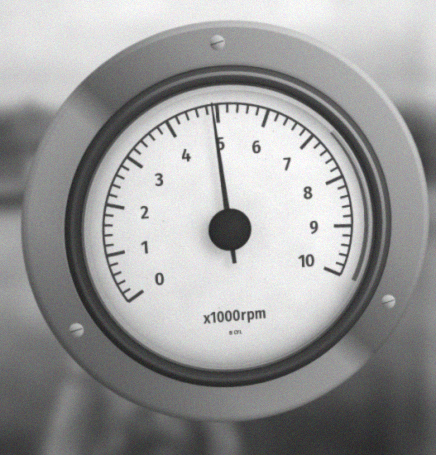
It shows 4900 rpm
